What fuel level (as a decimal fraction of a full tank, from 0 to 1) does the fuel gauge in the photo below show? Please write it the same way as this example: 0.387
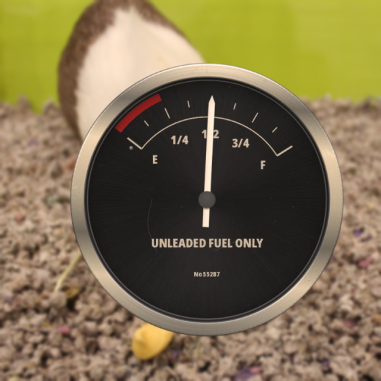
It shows 0.5
